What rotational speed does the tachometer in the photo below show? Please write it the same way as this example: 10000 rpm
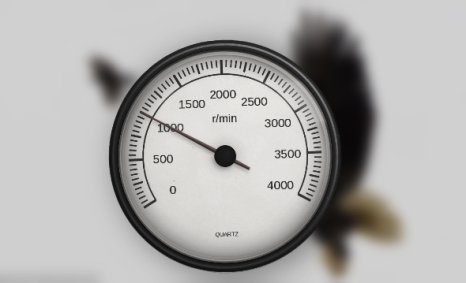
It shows 1000 rpm
